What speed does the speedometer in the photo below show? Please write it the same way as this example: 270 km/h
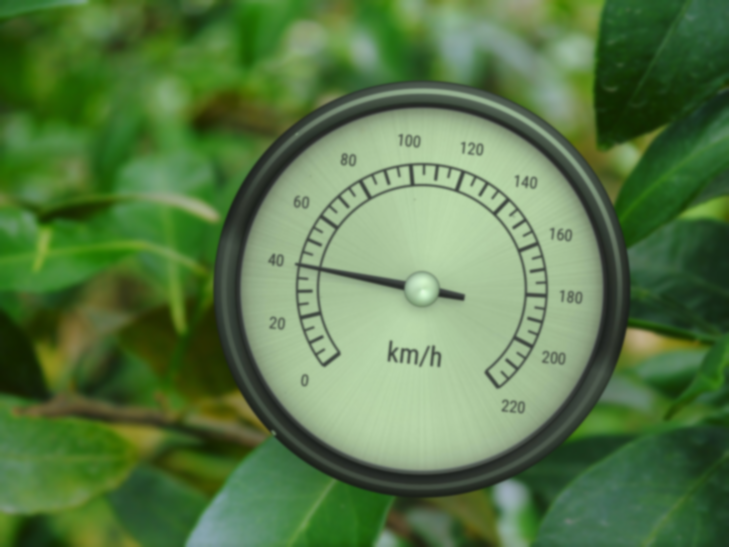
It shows 40 km/h
